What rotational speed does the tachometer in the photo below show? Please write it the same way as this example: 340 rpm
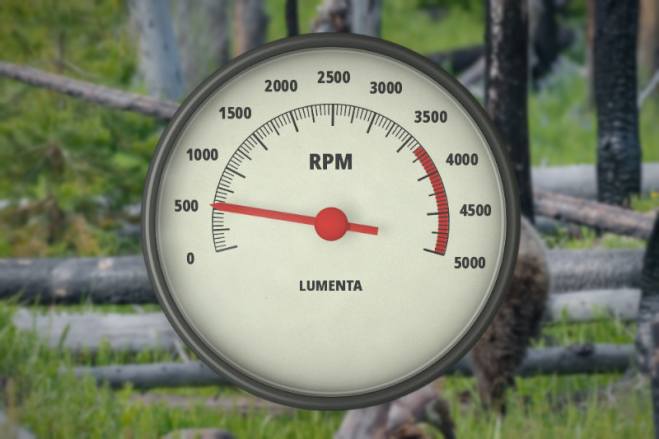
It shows 550 rpm
